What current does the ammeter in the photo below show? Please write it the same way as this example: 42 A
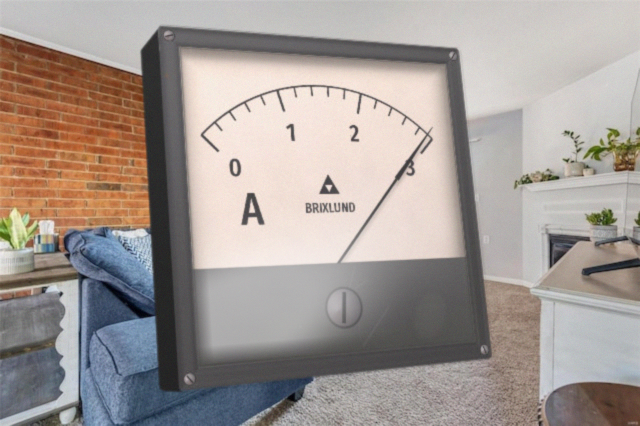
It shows 2.9 A
